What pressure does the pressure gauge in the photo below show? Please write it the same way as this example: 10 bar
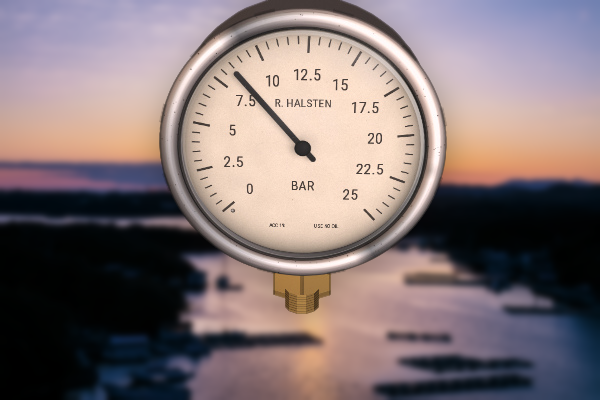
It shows 8.5 bar
